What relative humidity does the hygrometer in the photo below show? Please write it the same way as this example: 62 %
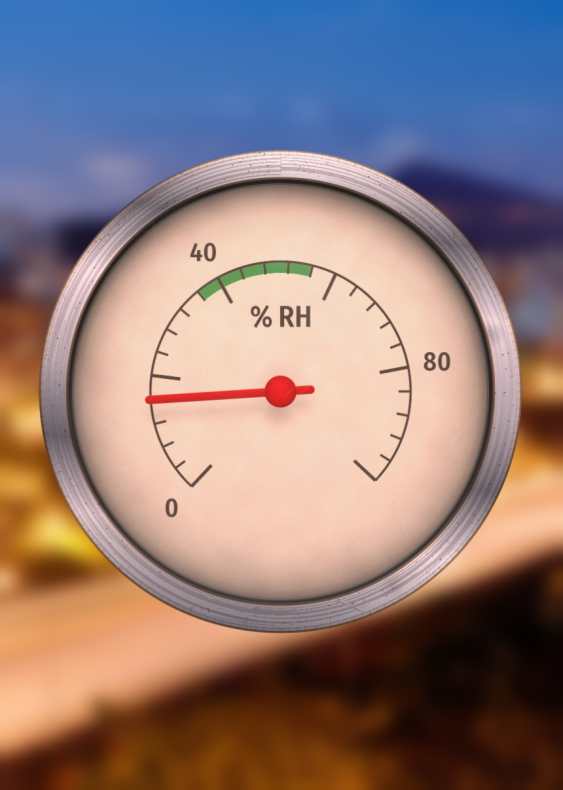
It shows 16 %
